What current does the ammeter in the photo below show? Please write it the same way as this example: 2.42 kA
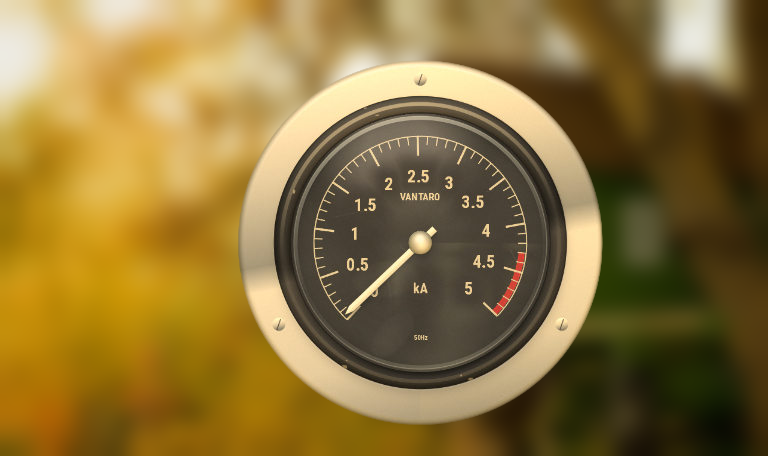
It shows 0.05 kA
